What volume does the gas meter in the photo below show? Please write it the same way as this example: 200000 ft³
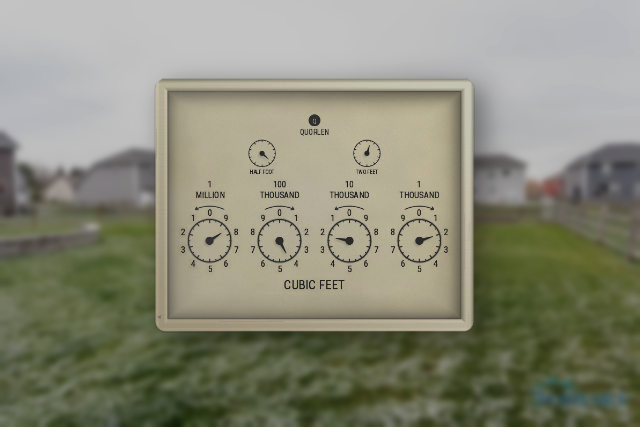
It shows 842200 ft³
